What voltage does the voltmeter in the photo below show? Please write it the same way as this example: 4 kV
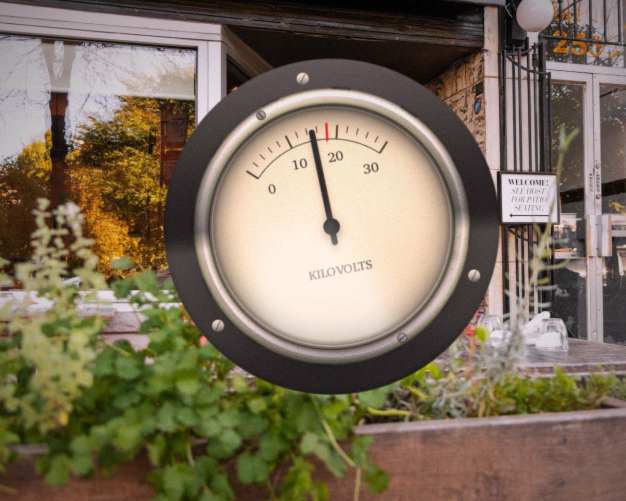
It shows 15 kV
